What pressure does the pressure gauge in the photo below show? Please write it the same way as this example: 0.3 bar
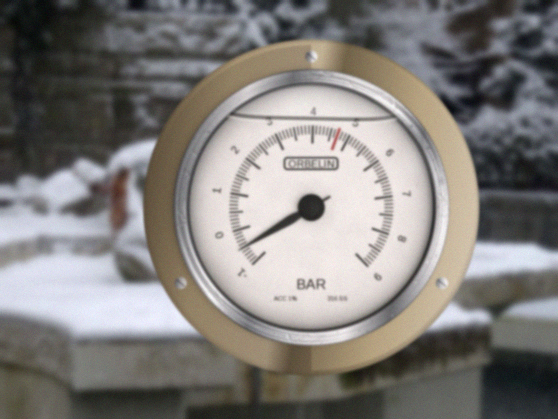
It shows -0.5 bar
